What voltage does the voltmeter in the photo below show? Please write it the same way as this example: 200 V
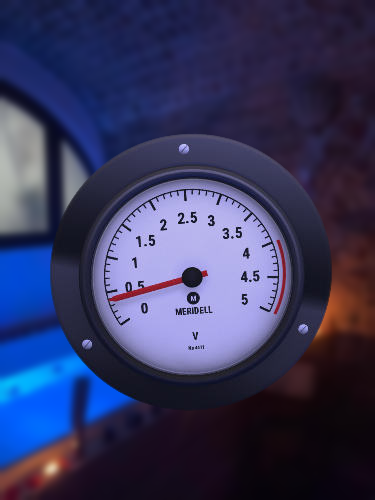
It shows 0.4 V
